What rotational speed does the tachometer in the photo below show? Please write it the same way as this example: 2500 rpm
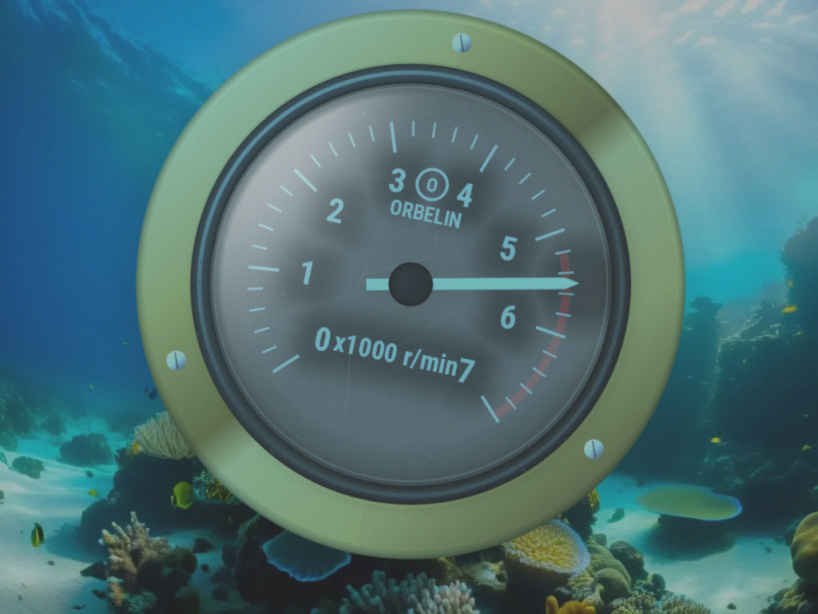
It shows 5500 rpm
